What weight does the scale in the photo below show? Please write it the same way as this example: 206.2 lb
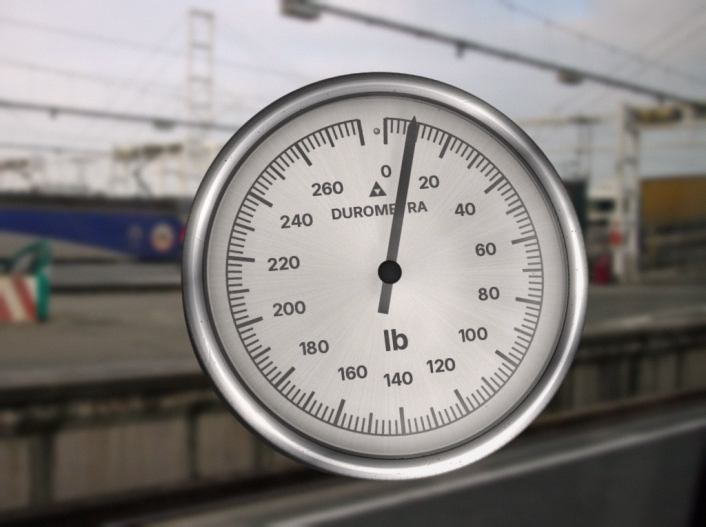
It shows 8 lb
